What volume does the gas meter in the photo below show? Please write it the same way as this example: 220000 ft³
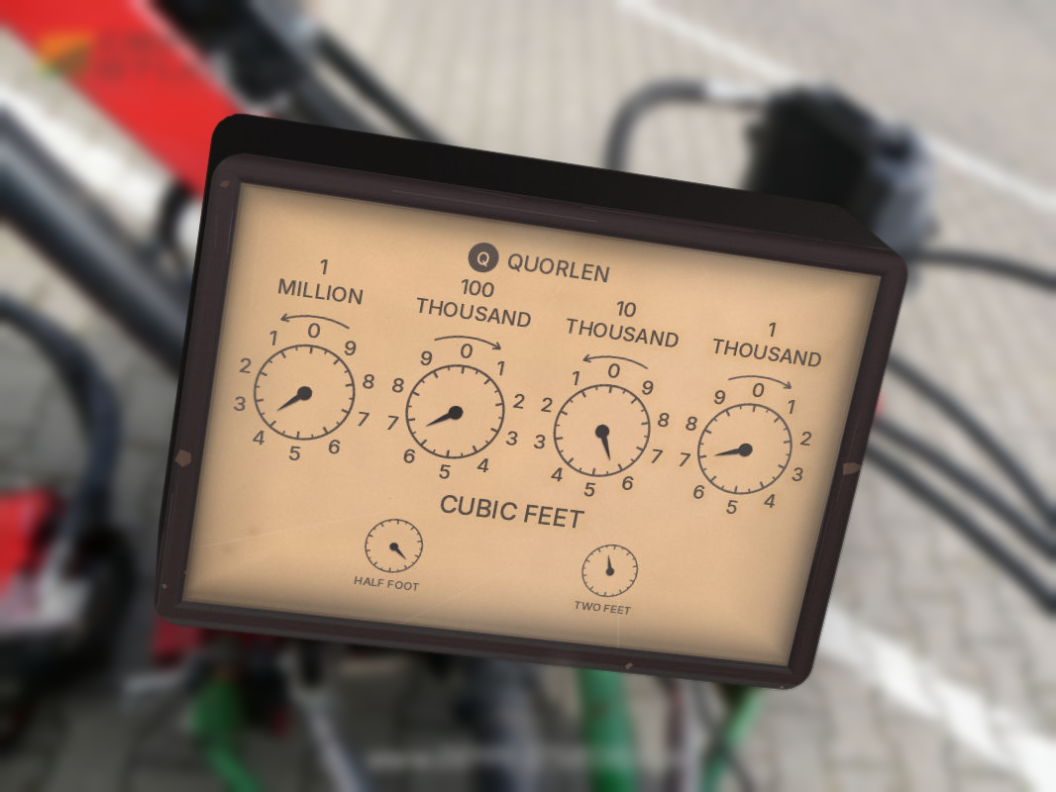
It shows 365700 ft³
